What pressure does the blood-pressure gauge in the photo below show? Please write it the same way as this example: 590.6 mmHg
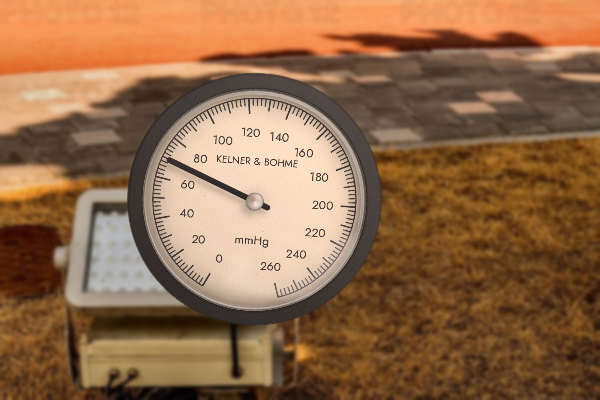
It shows 70 mmHg
